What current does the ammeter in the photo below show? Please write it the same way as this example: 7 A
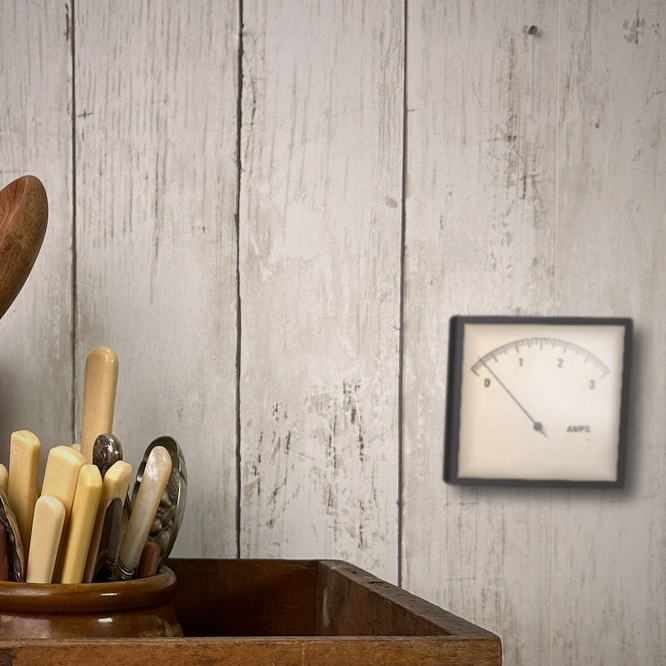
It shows 0.25 A
